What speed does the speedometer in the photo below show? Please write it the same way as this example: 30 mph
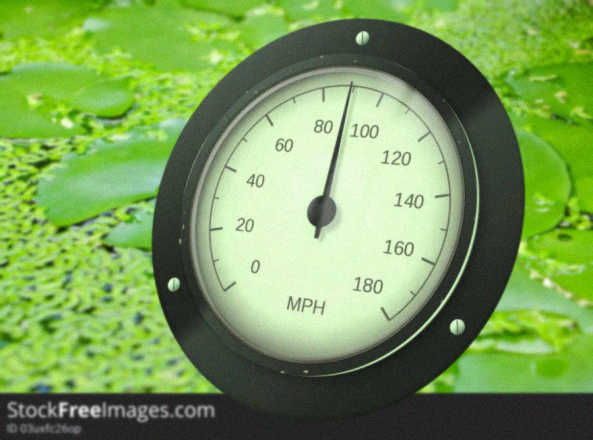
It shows 90 mph
